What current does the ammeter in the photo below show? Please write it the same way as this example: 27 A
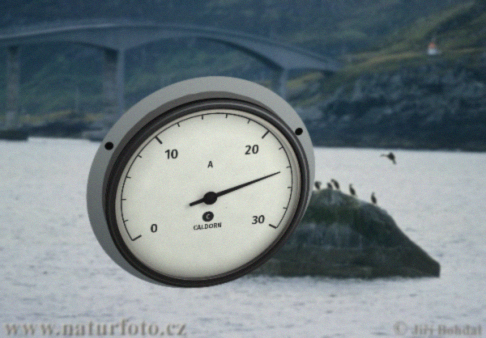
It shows 24 A
